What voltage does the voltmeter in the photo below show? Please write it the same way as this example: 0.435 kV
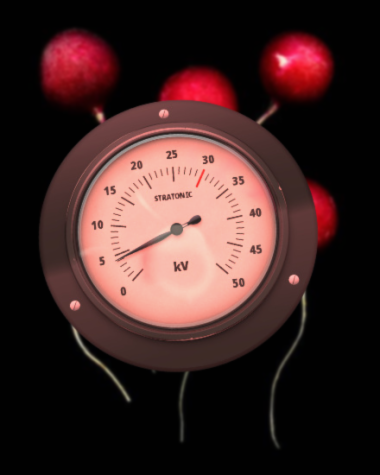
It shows 4 kV
